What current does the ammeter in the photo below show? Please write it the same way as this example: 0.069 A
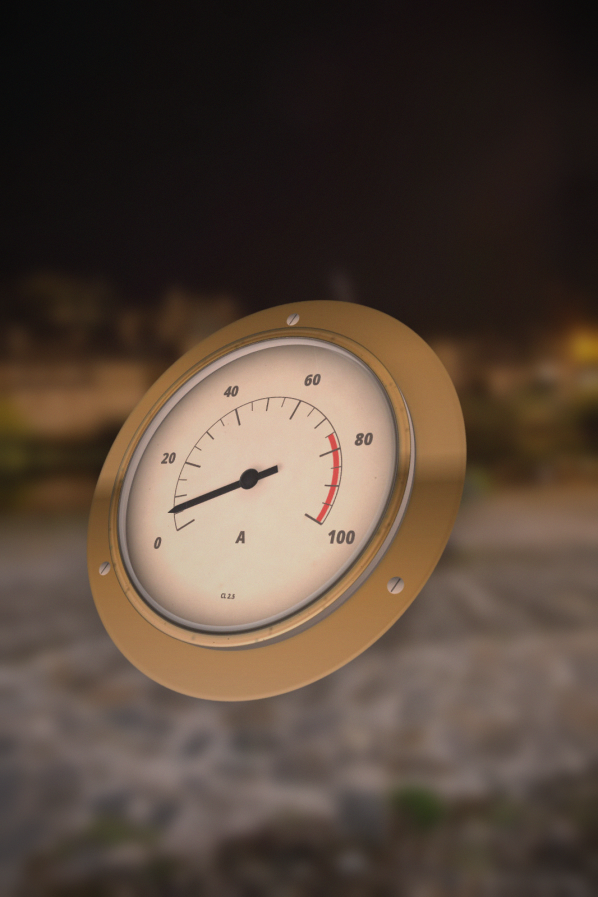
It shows 5 A
